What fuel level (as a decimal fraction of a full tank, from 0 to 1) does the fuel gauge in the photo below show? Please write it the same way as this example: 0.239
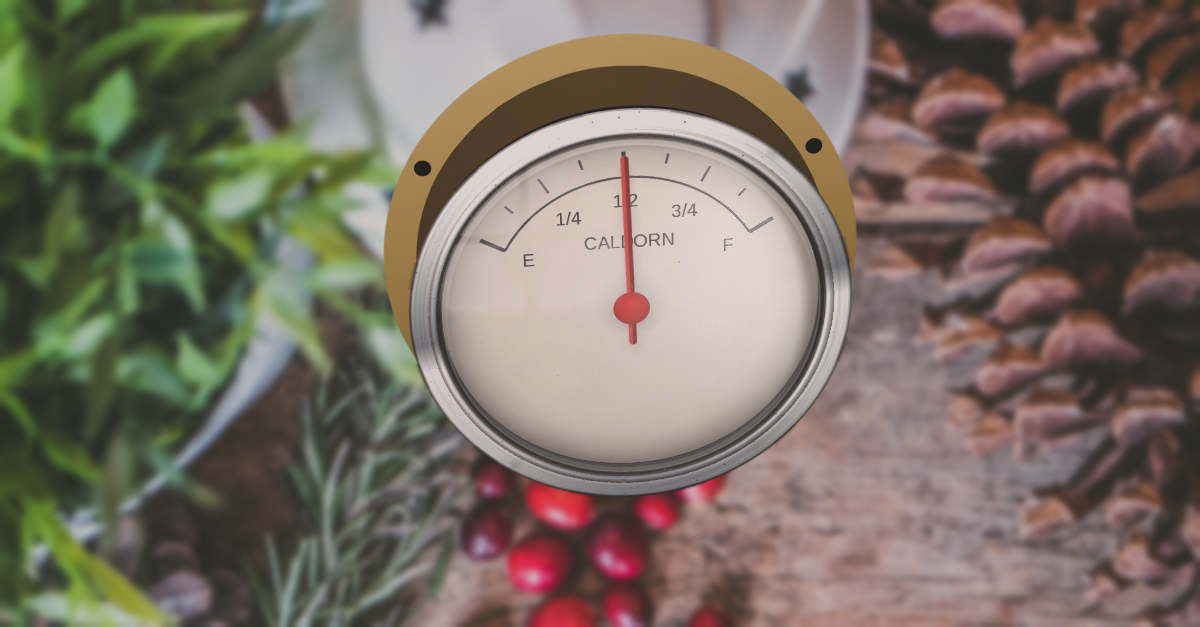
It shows 0.5
